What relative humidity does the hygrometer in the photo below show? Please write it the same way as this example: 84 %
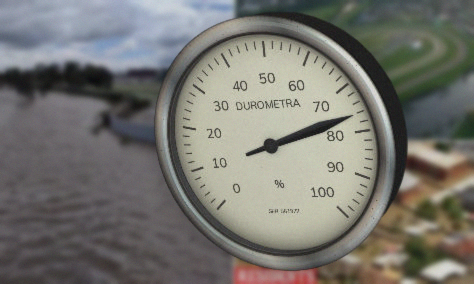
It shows 76 %
